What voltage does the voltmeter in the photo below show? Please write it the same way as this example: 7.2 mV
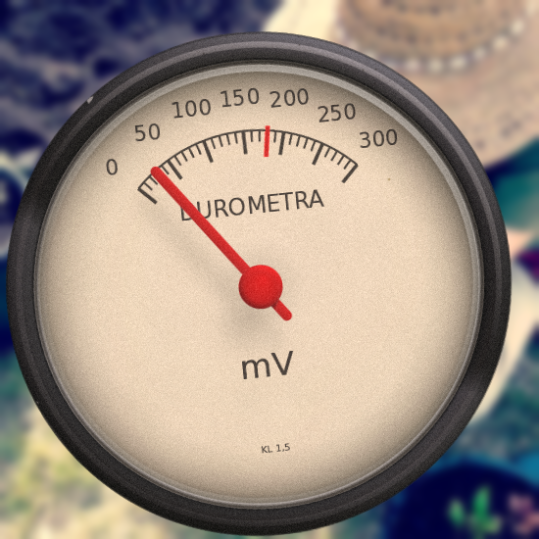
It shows 30 mV
